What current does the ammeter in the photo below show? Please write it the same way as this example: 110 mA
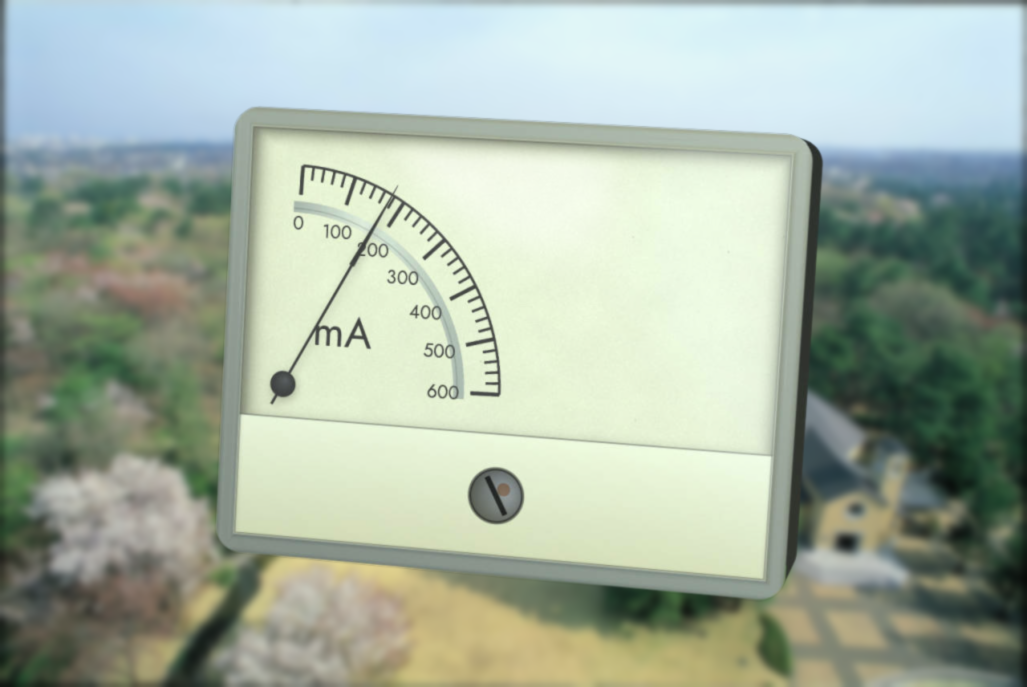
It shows 180 mA
